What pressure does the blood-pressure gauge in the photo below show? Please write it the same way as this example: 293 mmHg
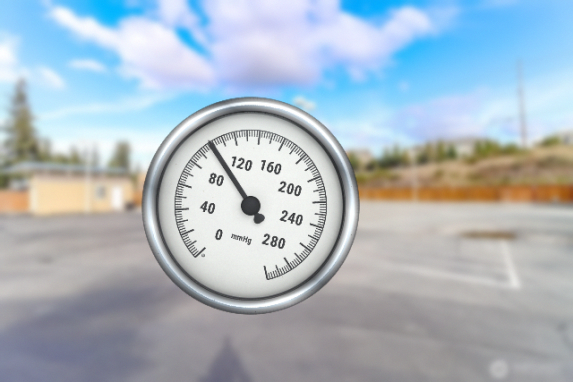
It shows 100 mmHg
